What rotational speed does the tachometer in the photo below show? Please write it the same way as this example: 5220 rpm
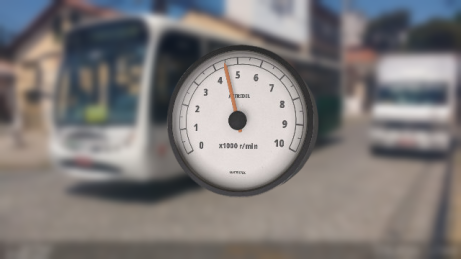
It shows 4500 rpm
